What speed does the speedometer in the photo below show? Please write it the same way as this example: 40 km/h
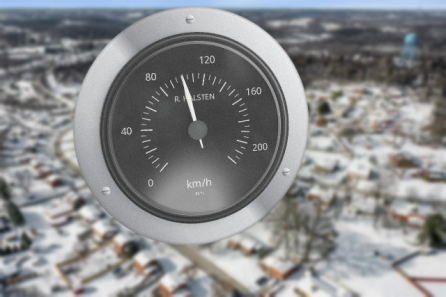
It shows 100 km/h
